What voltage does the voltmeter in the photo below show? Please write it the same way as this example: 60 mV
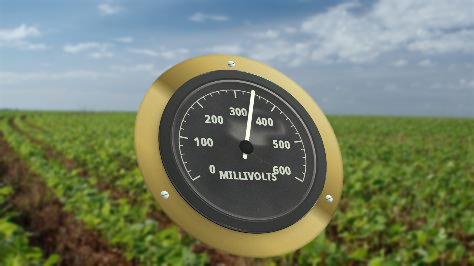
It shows 340 mV
